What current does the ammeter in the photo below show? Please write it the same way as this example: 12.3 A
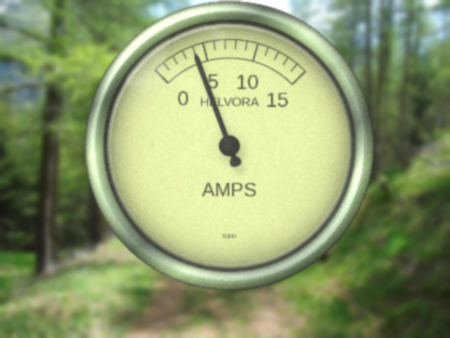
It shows 4 A
